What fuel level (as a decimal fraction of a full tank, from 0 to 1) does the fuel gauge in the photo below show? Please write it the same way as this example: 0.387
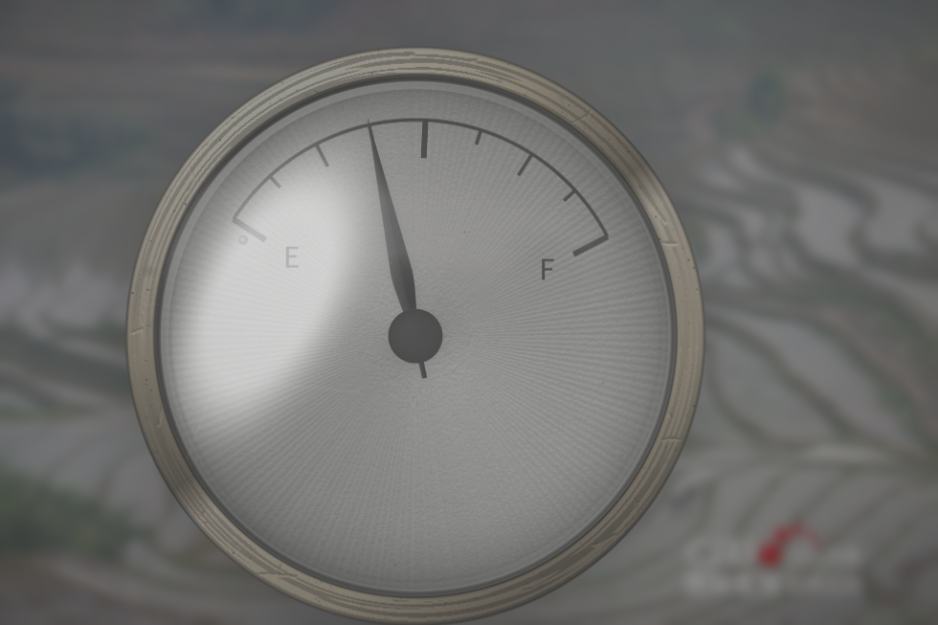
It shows 0.375
